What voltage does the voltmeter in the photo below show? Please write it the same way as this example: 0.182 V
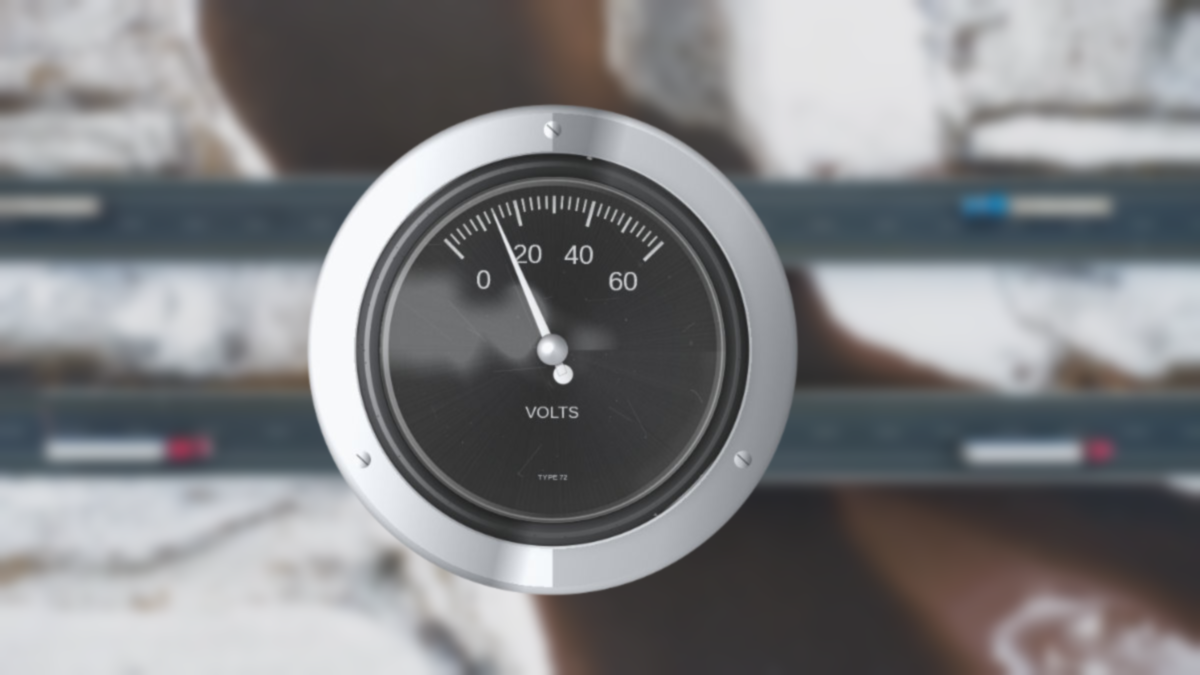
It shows 14 V
